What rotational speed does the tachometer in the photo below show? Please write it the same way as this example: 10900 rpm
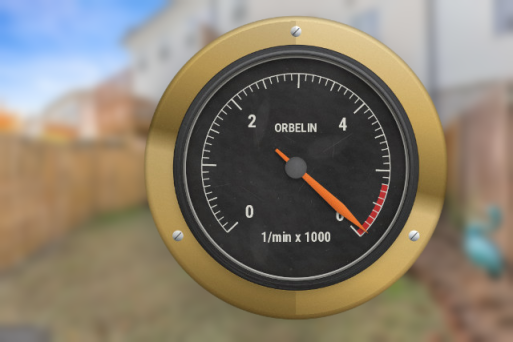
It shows 5900 rpm
